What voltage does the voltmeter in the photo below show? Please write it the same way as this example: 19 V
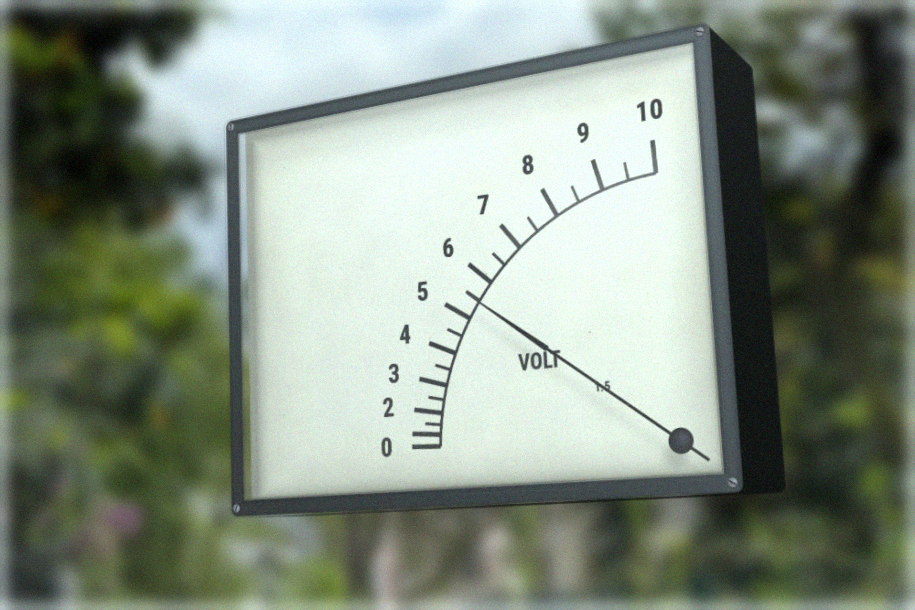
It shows 5.5 V
